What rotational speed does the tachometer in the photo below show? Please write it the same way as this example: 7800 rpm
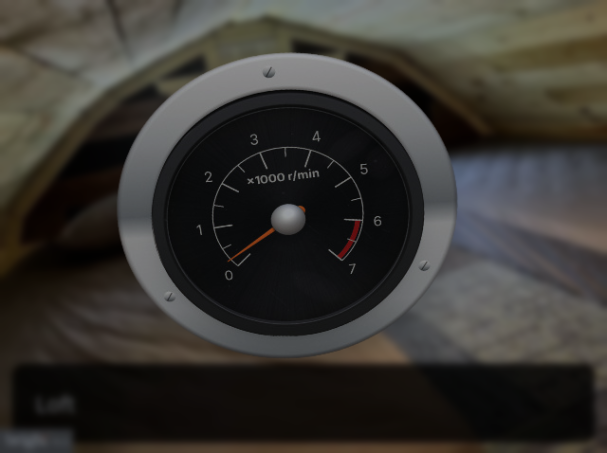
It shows 250 rpm
